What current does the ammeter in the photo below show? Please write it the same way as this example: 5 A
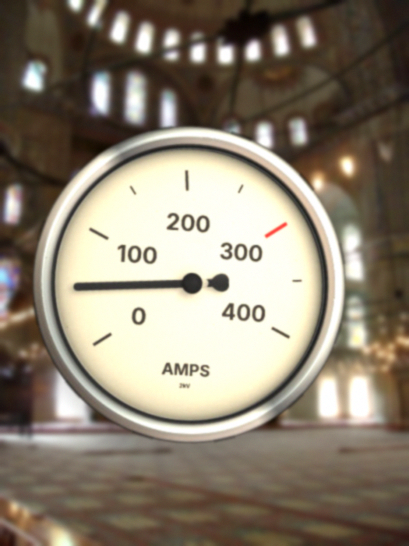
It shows 50 A
